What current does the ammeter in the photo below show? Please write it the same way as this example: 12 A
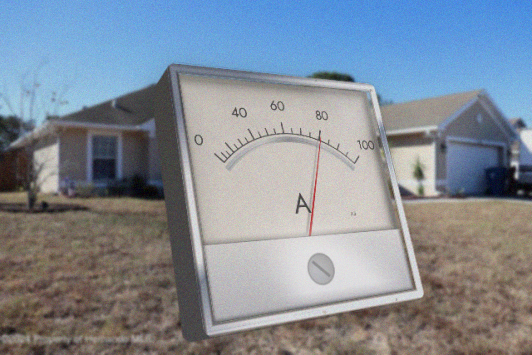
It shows 80 A
